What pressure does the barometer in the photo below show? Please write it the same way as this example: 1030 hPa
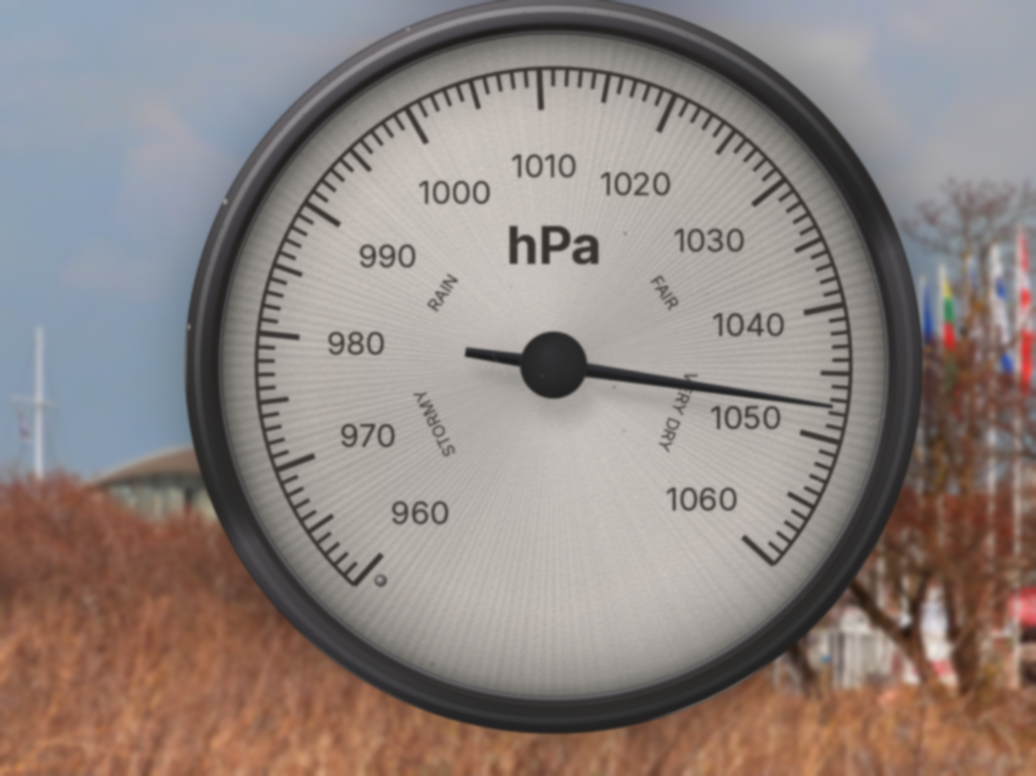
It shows 1047.5 hPa
